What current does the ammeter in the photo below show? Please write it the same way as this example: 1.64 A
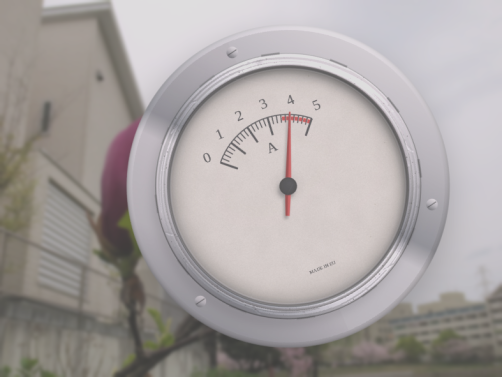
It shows 4 A
